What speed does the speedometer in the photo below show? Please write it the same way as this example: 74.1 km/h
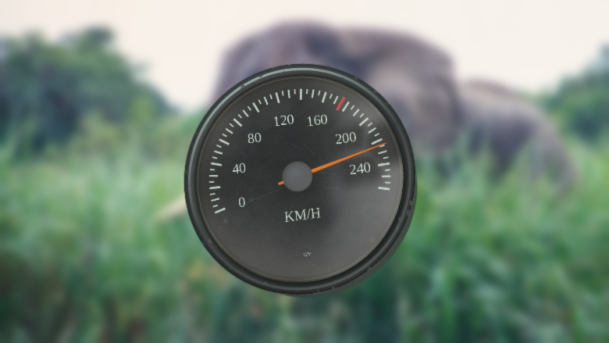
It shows 225 km/h
